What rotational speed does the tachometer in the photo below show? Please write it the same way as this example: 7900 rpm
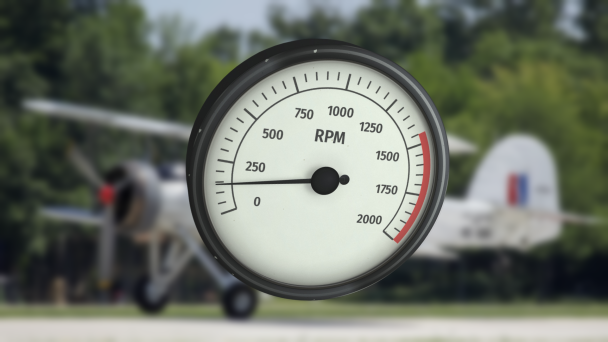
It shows 150 rpm
